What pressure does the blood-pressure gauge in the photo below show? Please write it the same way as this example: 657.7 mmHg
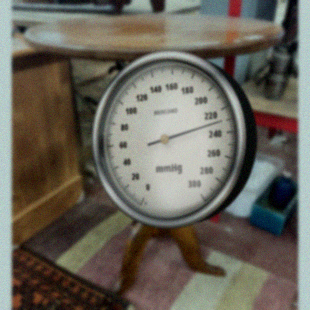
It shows 230 mmHg
